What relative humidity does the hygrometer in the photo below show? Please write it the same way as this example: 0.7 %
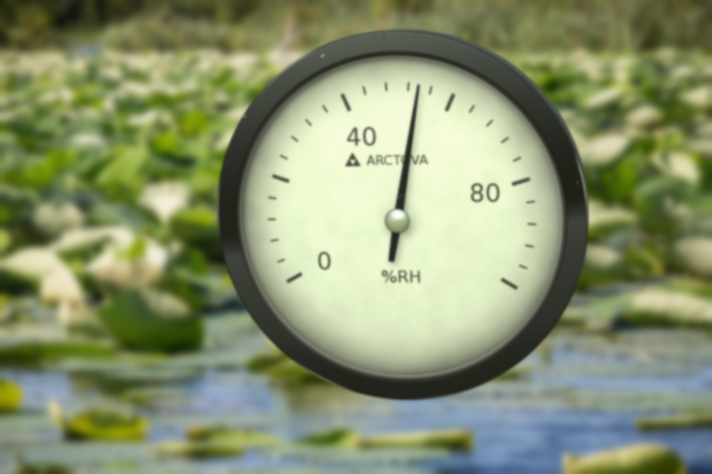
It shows 54 %
